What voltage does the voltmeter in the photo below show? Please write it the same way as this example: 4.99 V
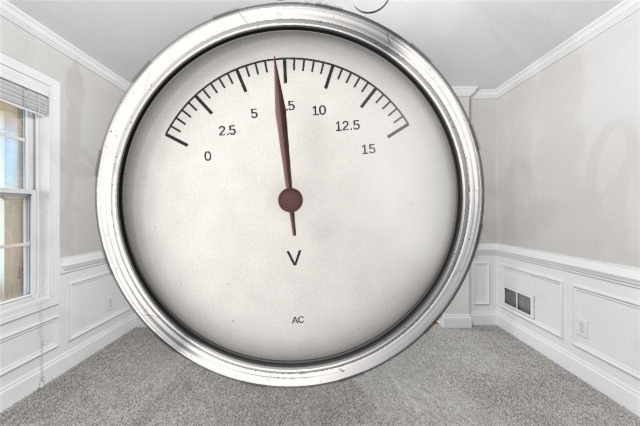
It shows 7 V
